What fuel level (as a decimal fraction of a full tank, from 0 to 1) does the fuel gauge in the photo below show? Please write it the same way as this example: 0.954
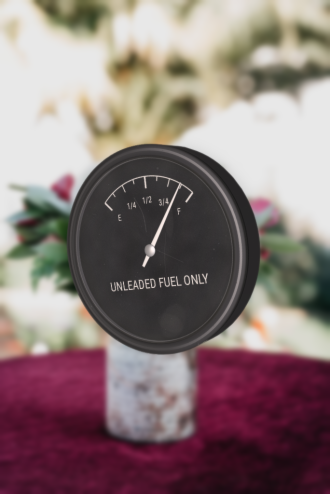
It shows 0.875
